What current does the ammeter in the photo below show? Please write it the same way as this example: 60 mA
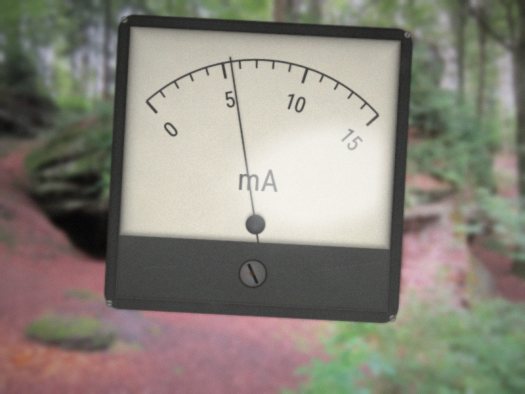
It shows 5.5 mA
